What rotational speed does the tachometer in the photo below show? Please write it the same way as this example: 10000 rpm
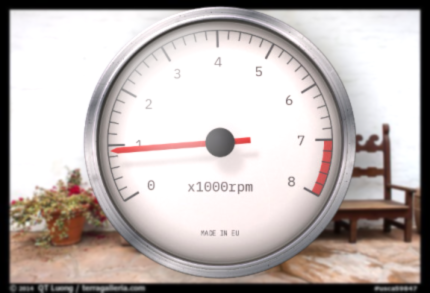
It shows 900 rpm
